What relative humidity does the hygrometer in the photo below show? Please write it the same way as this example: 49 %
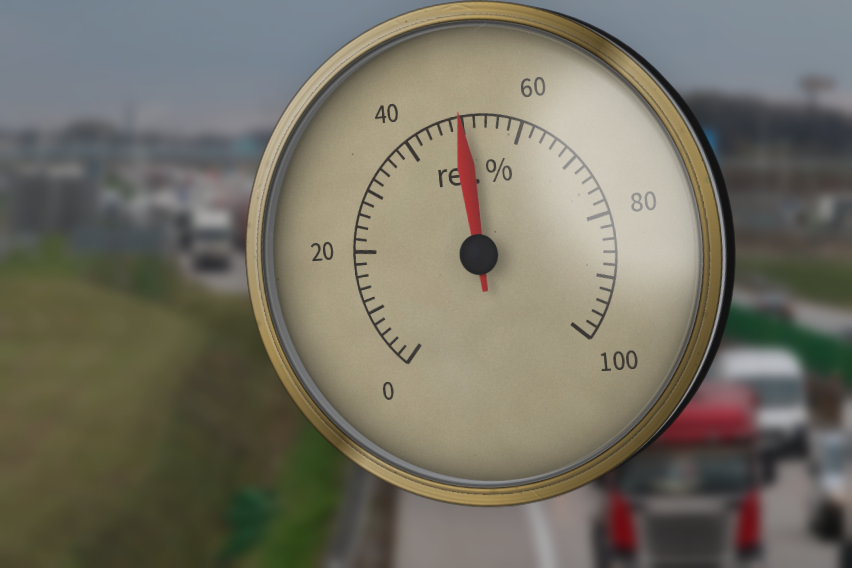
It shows 50 %
